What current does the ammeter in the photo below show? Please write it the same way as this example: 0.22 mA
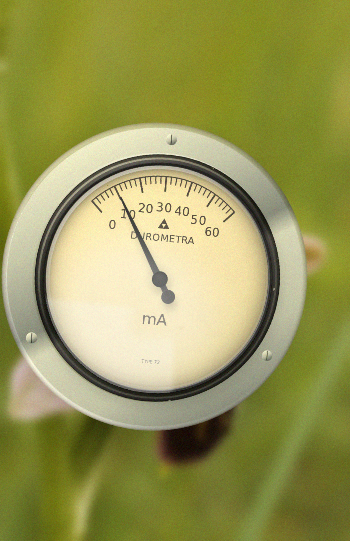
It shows 10 mA
